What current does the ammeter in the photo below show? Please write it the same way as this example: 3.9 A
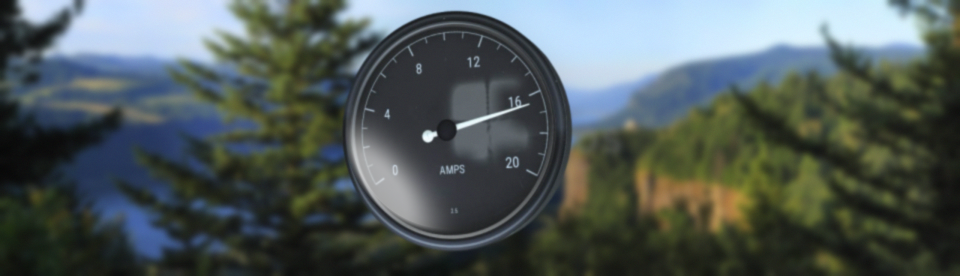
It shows 16.5 A
